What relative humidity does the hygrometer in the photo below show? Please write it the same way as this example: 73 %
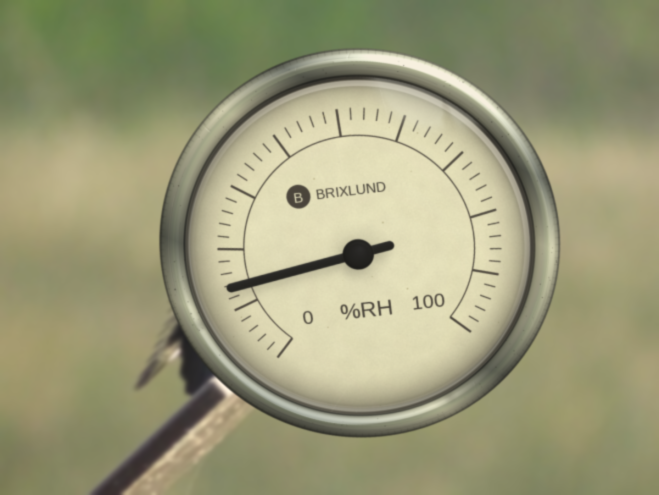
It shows 14 %
